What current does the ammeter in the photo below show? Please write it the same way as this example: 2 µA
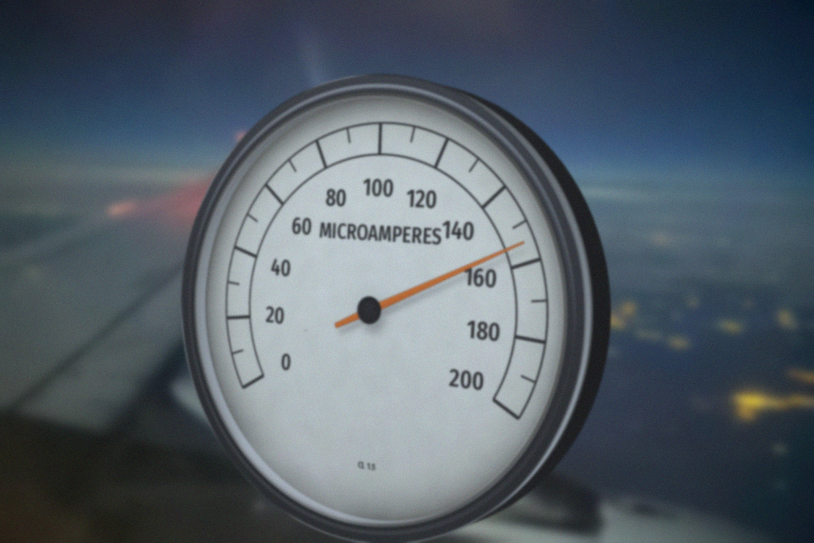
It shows 155 µA
